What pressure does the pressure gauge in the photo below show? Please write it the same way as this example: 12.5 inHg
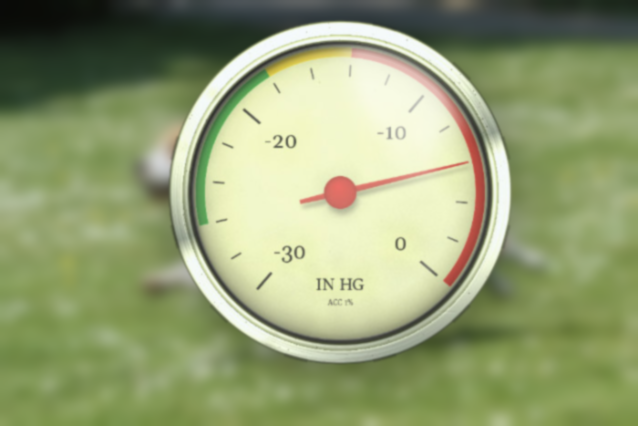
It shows -6 inHg
